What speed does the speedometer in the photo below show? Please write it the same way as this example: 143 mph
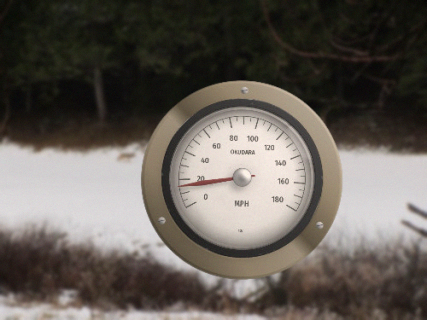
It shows 15 mph
